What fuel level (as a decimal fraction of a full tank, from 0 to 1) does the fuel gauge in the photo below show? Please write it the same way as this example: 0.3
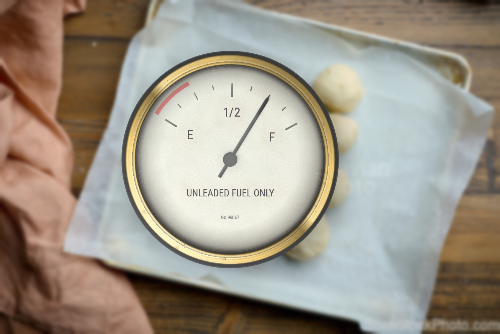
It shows 0.75
